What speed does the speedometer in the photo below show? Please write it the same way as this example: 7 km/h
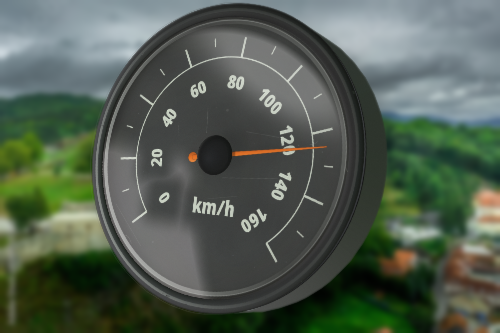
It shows 125 km/h
